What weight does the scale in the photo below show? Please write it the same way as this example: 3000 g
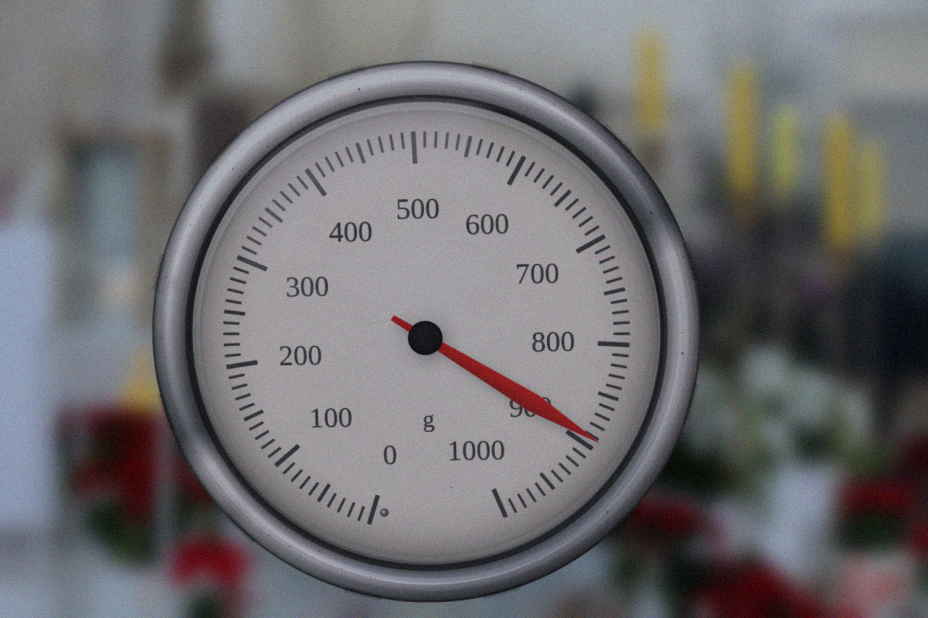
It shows 890 g
